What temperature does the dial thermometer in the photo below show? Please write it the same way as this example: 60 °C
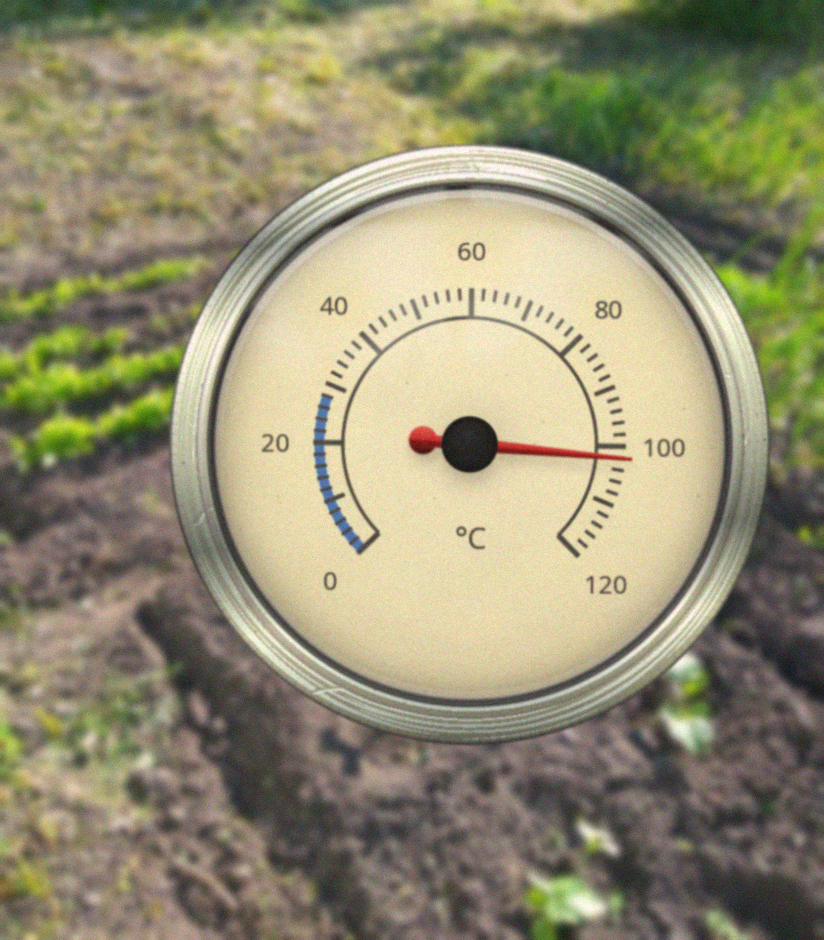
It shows 102 °C
